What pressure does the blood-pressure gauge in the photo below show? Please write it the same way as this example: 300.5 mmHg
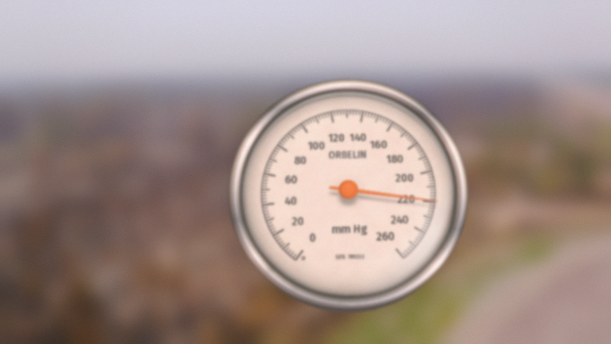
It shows 220 mmHg
